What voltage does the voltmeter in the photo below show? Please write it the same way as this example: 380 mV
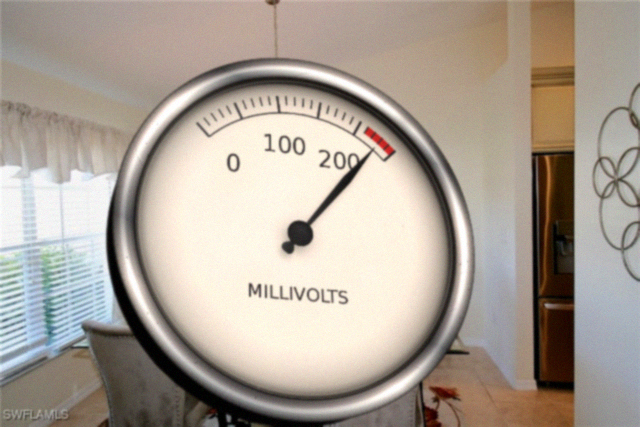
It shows 230 mV
